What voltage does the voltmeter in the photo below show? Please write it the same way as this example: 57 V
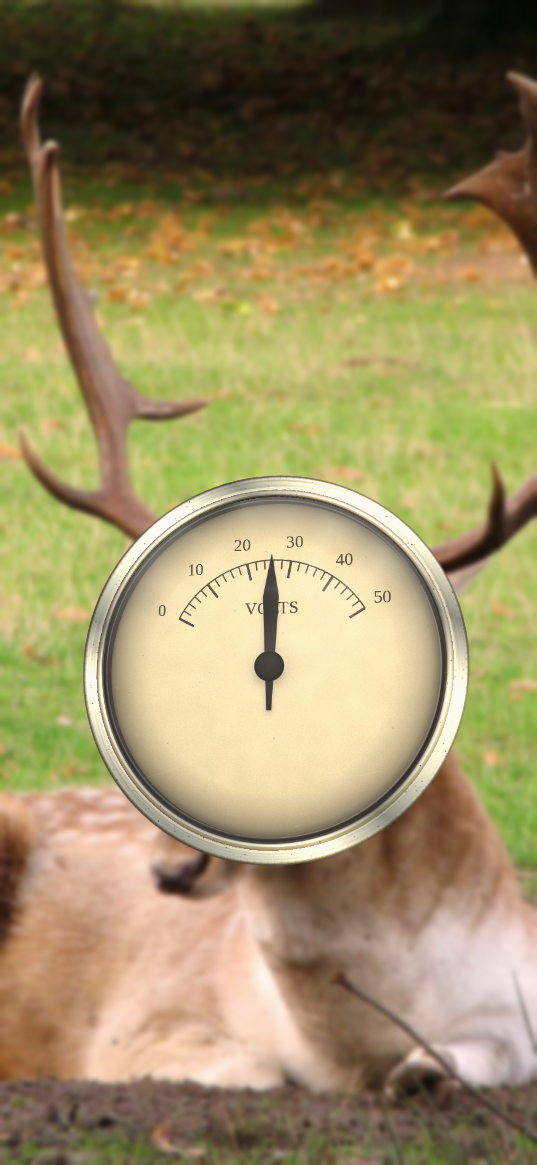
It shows 26 V
